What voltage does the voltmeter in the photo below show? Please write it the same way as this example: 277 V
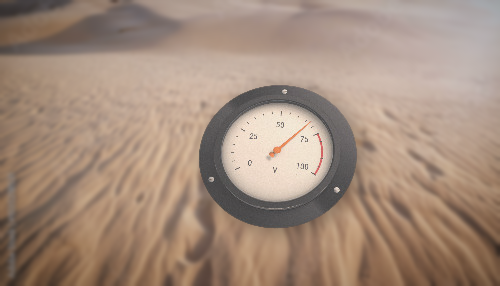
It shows 67.5 V
